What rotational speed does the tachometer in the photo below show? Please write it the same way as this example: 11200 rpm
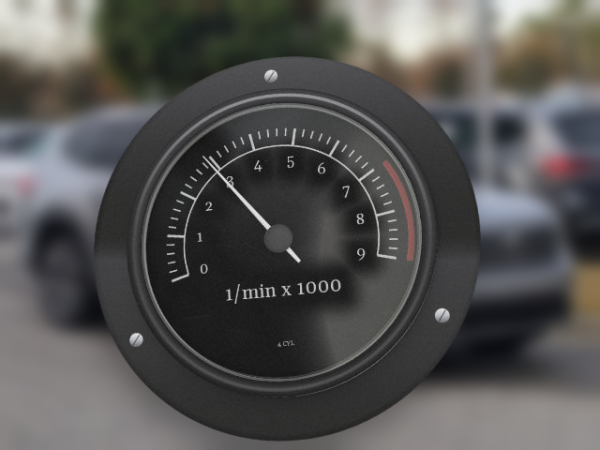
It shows 2900 rpm
